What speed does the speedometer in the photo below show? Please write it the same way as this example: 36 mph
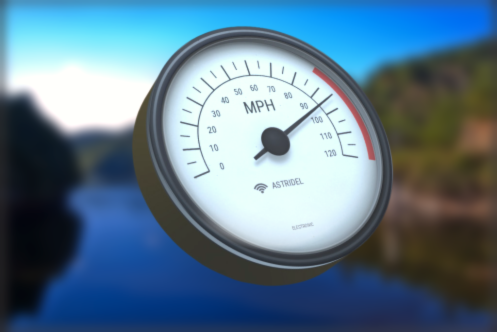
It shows 95 mph
